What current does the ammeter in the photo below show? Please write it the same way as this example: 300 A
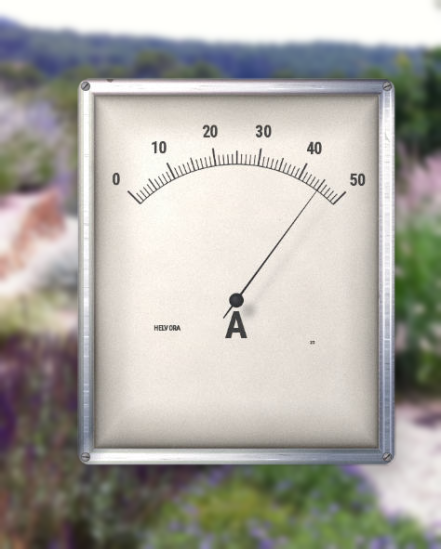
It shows 45 A
